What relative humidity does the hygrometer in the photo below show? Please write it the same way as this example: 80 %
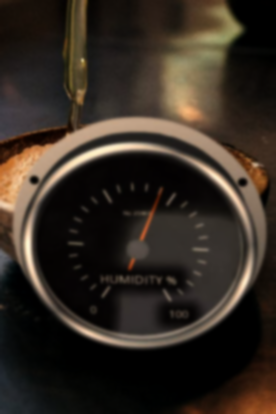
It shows 56 %
